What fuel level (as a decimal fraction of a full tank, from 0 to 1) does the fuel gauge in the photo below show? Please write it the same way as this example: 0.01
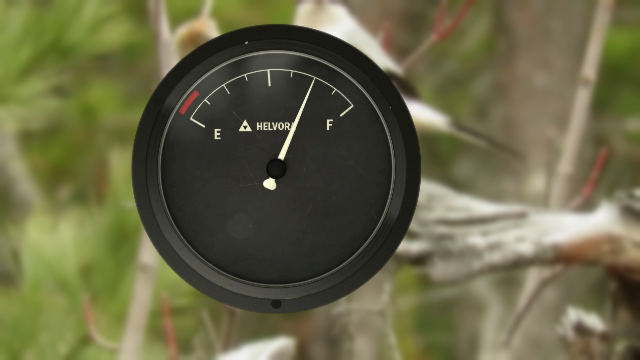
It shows 0.75
